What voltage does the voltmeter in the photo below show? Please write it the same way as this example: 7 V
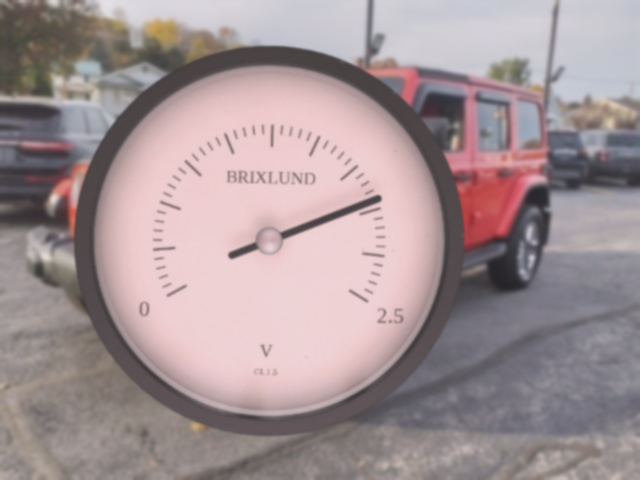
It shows 1.95 V
